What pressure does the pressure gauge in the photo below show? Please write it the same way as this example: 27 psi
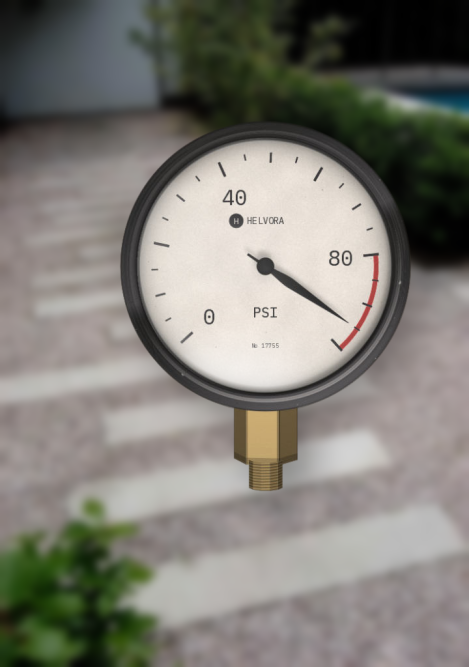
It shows 95 psi
